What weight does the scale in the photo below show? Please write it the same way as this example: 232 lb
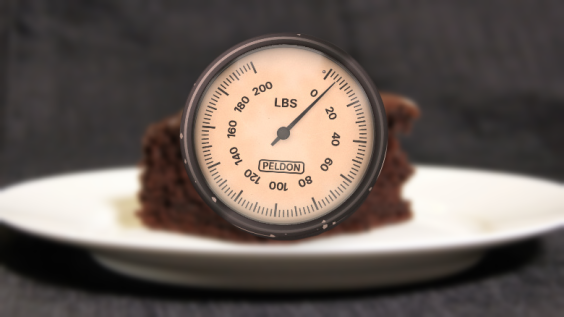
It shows 6 lb
